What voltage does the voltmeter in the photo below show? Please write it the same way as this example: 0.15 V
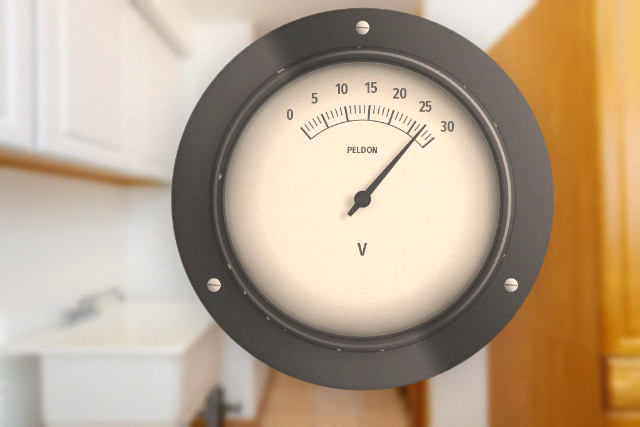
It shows 27 V
